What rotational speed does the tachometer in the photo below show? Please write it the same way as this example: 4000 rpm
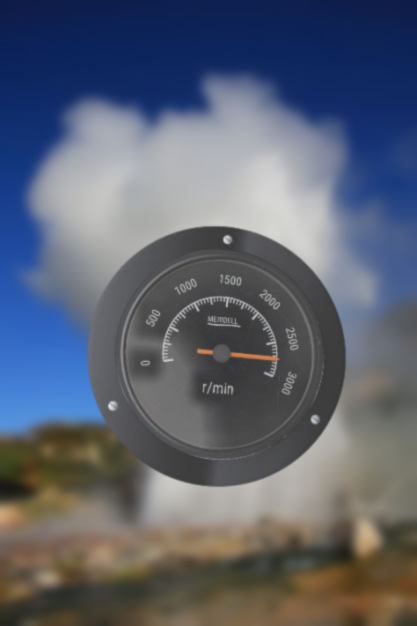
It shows 2750 rpm
